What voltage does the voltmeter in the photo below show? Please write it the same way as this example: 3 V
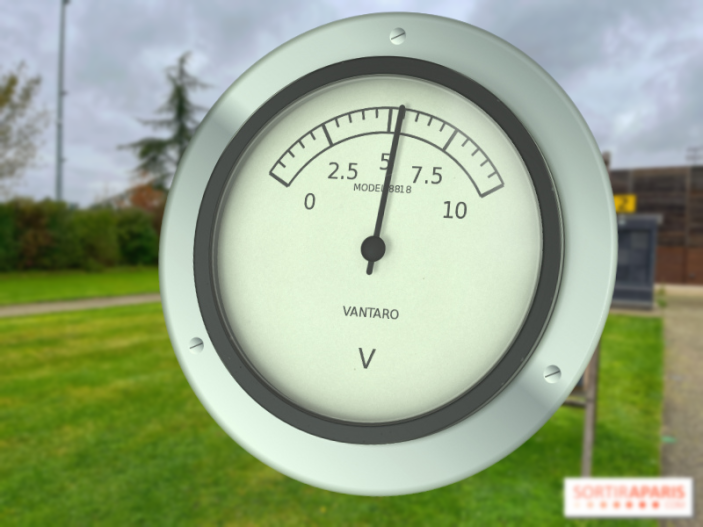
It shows 5.5 V
